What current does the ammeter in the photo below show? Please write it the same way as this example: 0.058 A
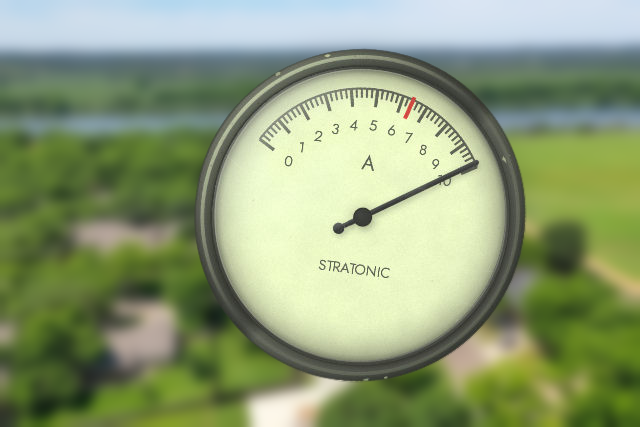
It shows 9.8 A
